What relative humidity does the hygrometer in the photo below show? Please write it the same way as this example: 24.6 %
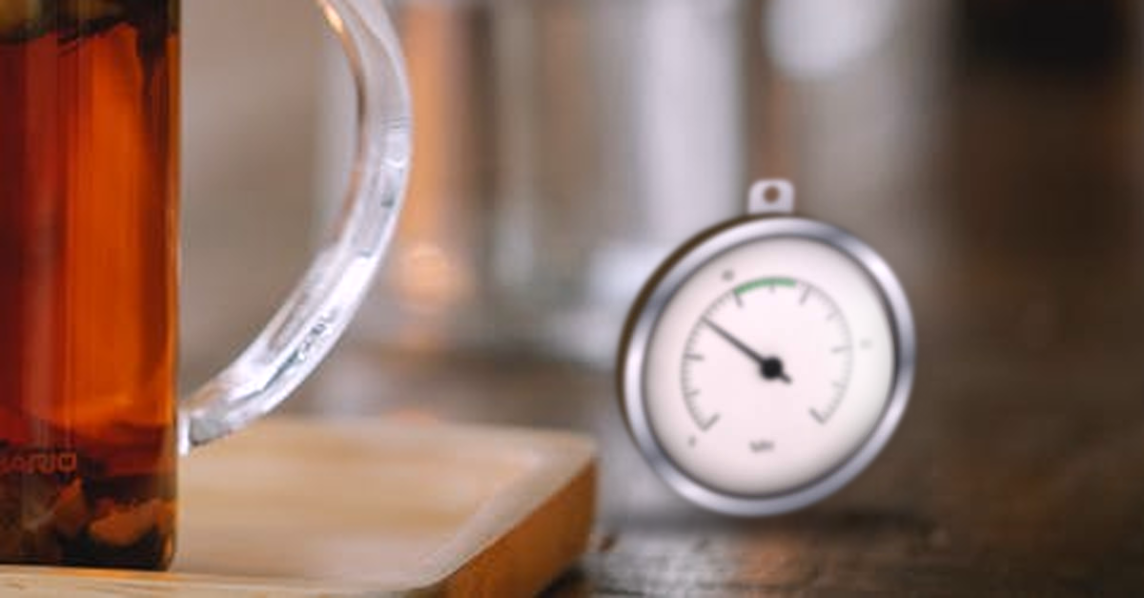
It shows 30 %
